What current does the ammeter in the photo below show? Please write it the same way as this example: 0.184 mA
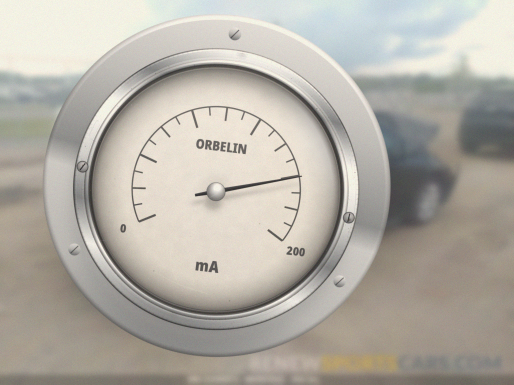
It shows 160 mA
